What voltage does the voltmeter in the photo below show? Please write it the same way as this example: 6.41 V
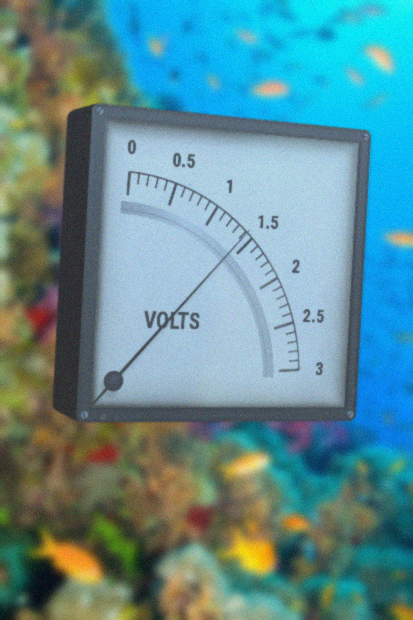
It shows 1.4 V
